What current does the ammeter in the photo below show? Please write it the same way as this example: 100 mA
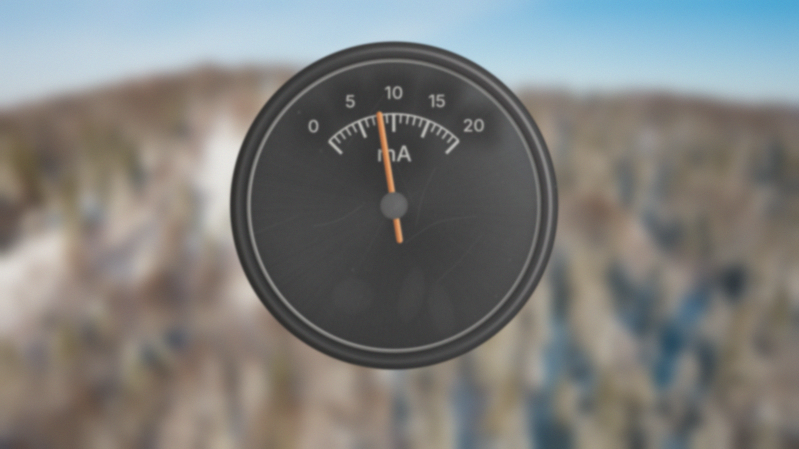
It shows 8 mA
